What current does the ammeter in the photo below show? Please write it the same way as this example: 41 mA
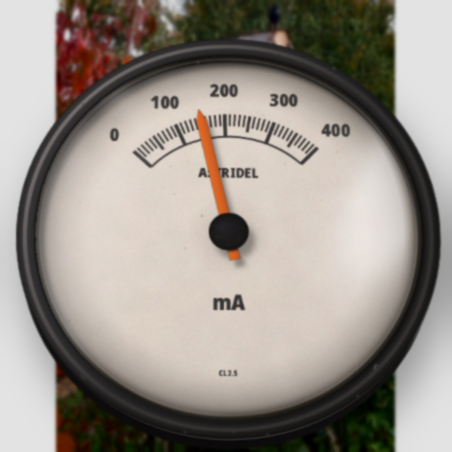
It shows 150 mA
